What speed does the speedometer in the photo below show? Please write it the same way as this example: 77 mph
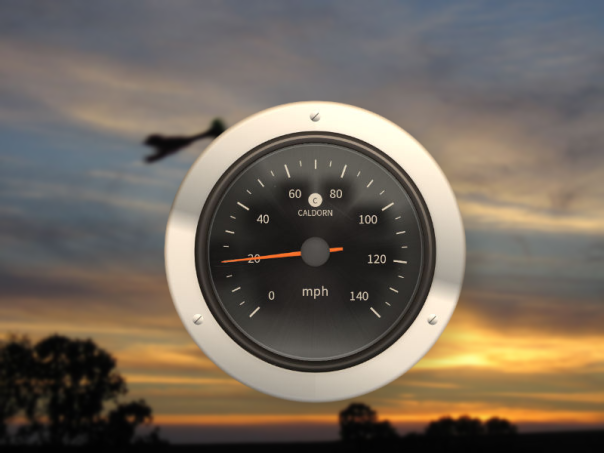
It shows 20 mph
